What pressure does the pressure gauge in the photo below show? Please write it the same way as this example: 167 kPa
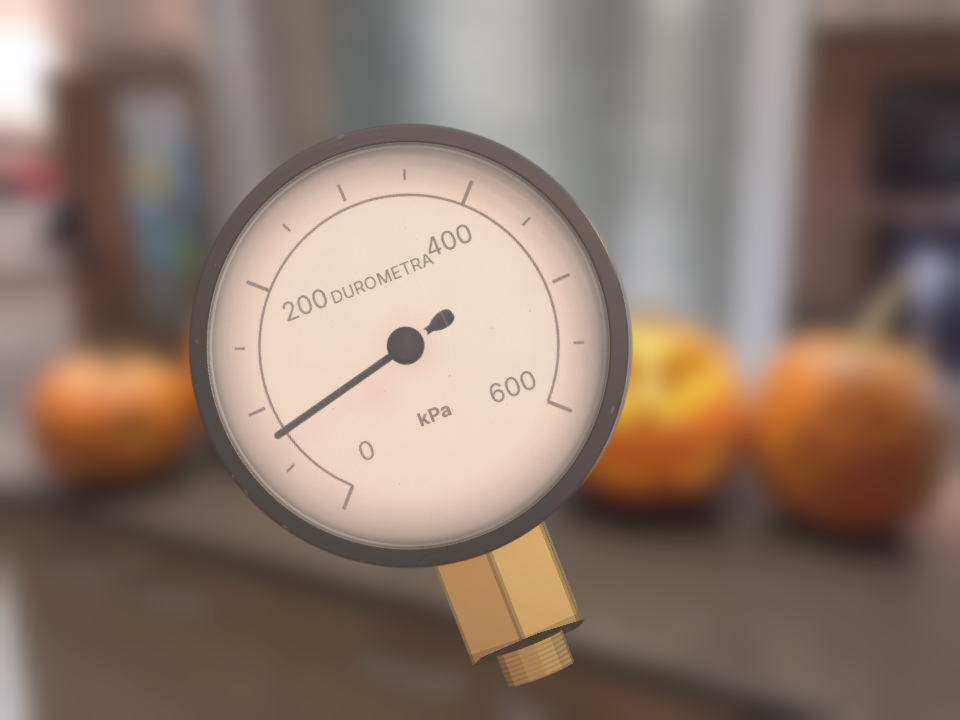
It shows 75 kPa
